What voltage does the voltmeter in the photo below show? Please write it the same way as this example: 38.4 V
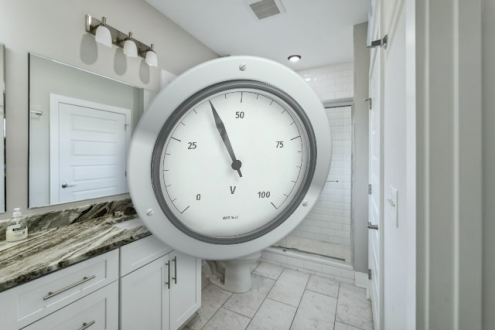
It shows 40 V
